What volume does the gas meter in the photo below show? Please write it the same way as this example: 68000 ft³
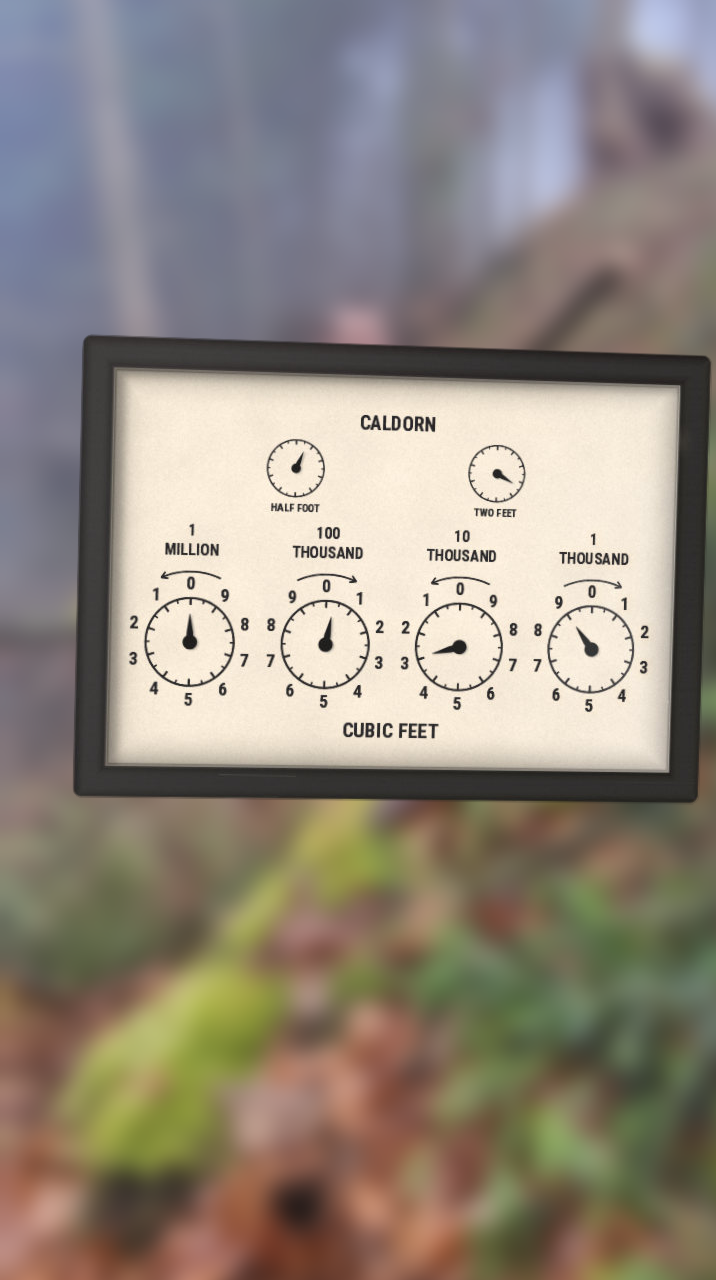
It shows 2900 ft³
